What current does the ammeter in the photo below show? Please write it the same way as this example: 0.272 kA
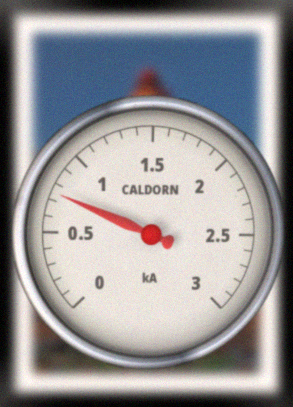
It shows 0.75 kA
